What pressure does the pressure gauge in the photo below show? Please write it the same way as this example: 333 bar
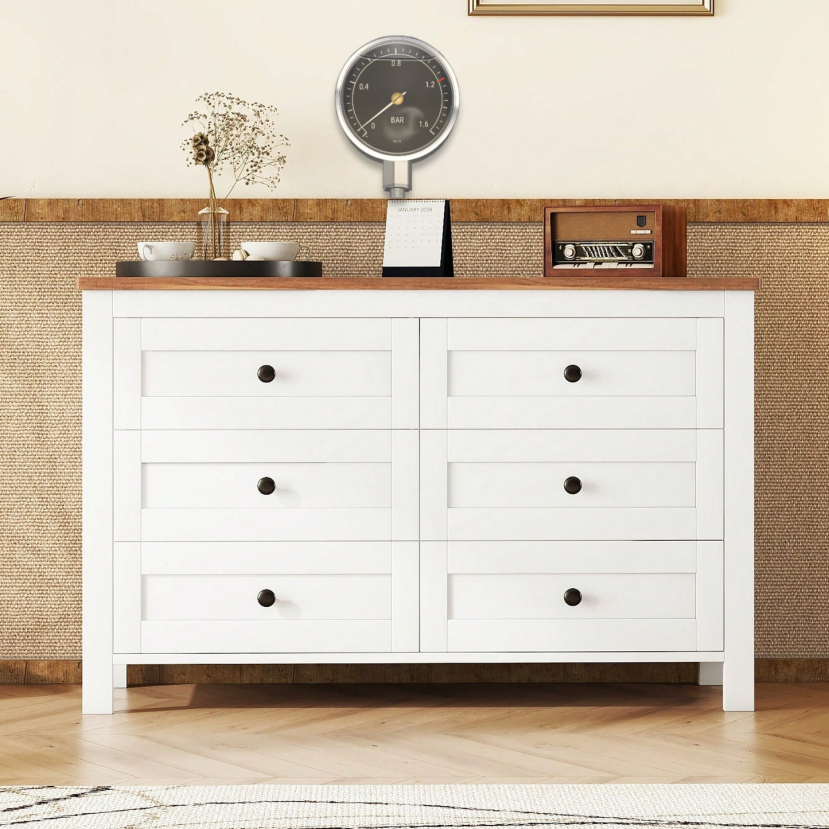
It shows 0.05 bar
